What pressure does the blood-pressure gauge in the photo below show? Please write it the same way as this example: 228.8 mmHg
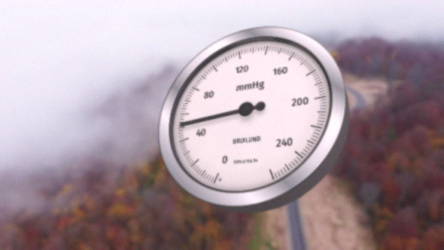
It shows 50 mmHg
